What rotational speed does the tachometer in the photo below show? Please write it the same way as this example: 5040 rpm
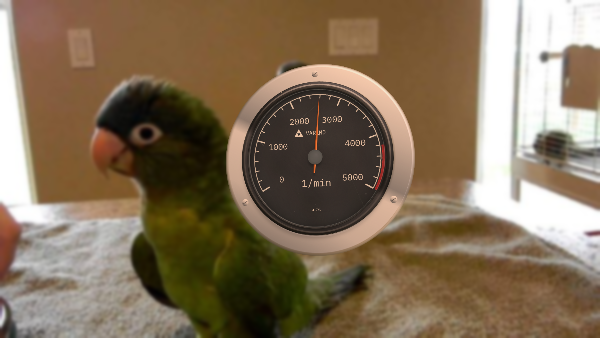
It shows 2600 rpm
